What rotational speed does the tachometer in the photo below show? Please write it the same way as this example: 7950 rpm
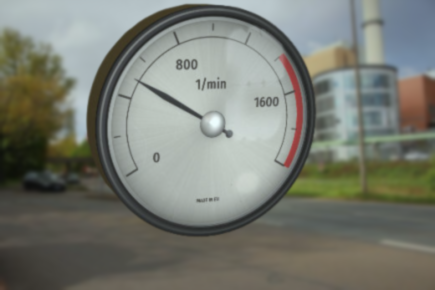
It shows 500 rpm
